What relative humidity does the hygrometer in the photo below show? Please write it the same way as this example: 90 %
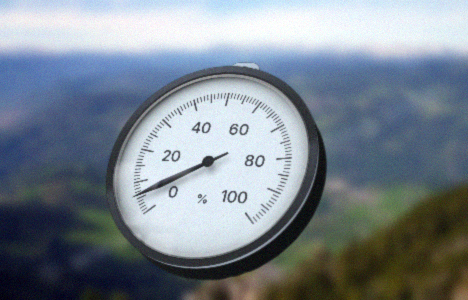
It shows 5 %
